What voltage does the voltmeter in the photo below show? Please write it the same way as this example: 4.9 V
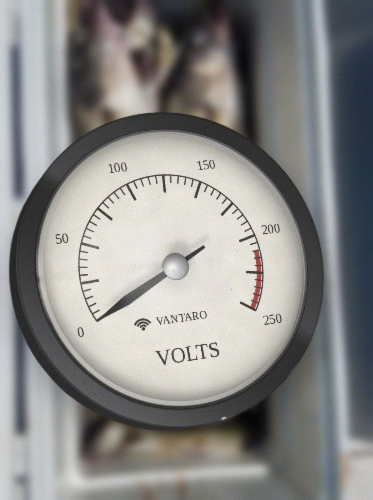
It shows 0 V
